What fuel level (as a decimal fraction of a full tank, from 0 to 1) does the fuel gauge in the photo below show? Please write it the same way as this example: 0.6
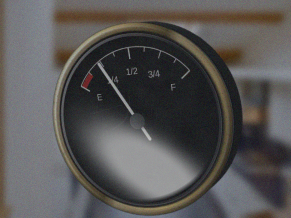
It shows 0.25
